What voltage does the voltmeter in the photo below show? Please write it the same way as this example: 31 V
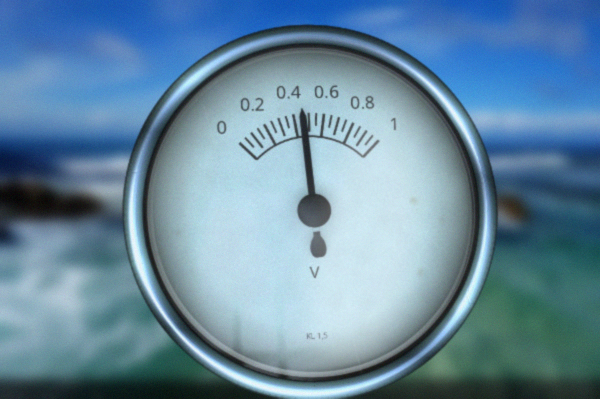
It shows 0.45 V
